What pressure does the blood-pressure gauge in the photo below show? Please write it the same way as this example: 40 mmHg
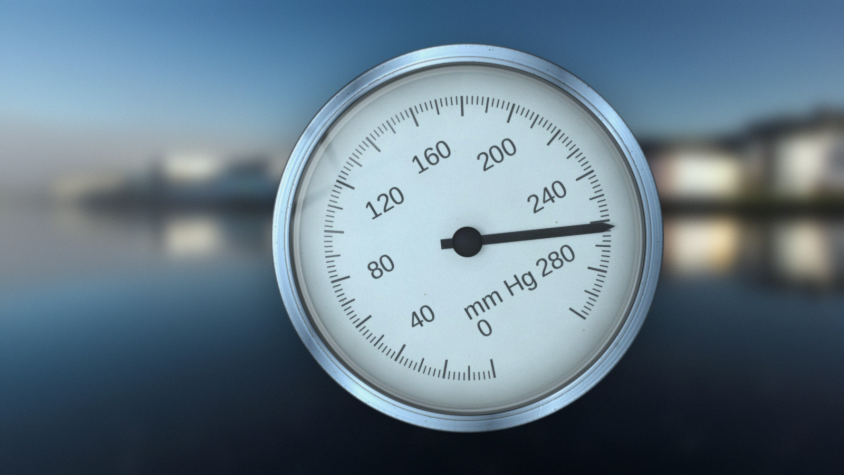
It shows 262 mmHg
